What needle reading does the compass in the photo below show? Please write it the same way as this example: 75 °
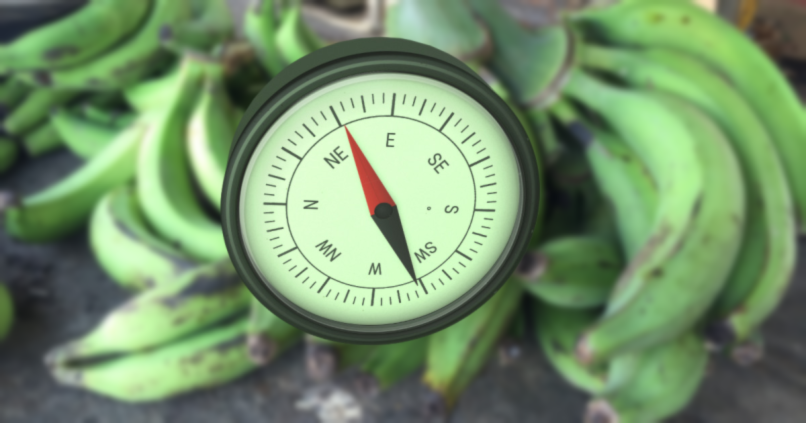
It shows 62.5 °
